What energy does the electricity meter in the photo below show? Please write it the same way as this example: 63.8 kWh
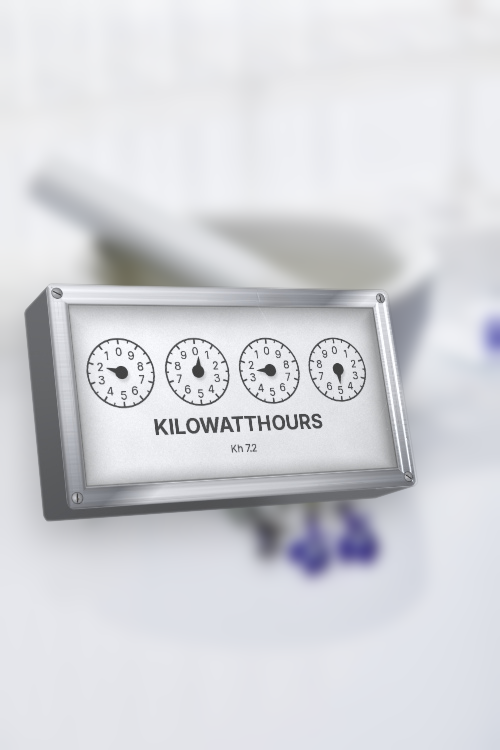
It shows 2025 kWh
